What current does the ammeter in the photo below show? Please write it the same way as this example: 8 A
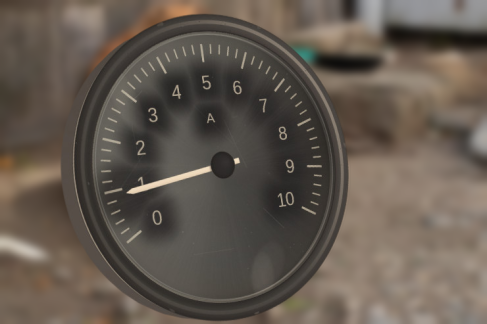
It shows 0.9 A
